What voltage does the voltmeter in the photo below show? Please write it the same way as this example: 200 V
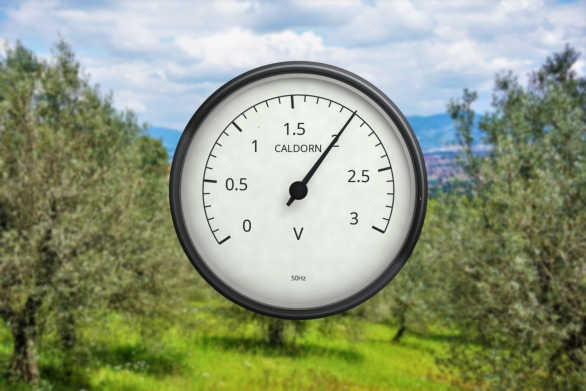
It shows 2 V
